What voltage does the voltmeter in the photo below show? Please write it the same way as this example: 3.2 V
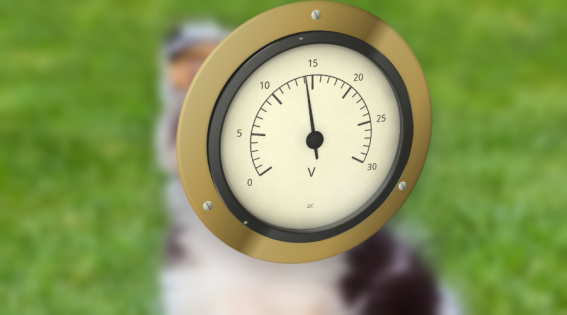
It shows 14 V
